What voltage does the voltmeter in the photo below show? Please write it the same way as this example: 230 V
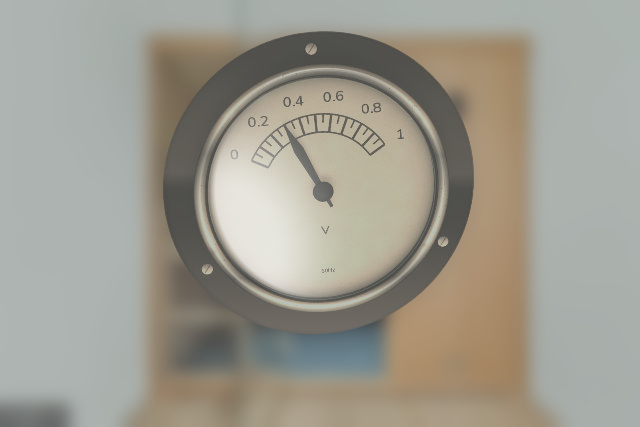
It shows 0.3 V
